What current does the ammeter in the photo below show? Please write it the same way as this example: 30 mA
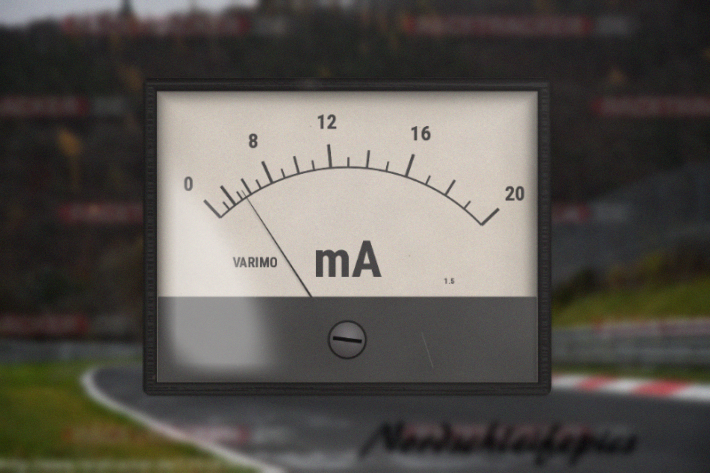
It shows 5.5 mA
